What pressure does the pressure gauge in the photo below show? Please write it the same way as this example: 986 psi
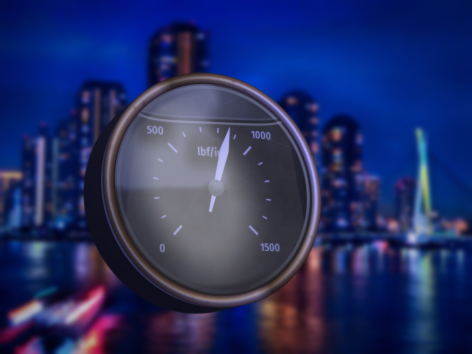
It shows 850 psi
